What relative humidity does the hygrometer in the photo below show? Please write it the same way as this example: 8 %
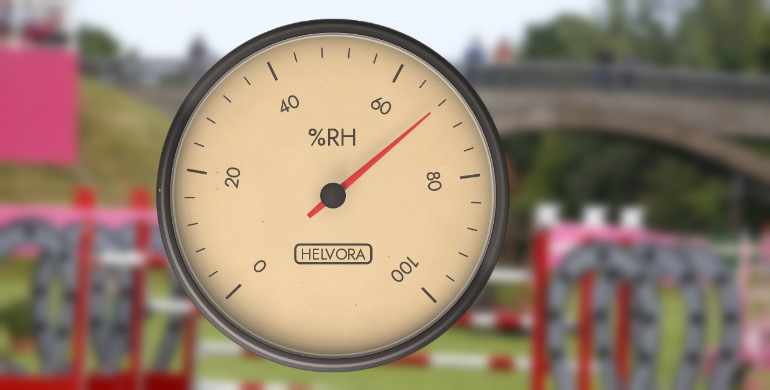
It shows 68 %
